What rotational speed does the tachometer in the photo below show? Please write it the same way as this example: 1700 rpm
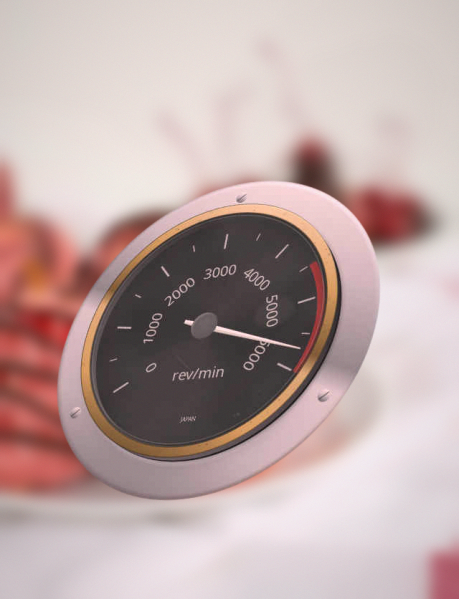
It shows 5750 rpm
